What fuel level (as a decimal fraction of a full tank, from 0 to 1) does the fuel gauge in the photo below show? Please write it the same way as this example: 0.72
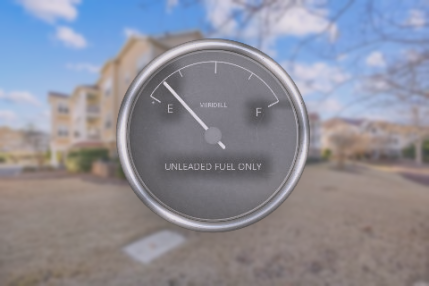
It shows 0.125
